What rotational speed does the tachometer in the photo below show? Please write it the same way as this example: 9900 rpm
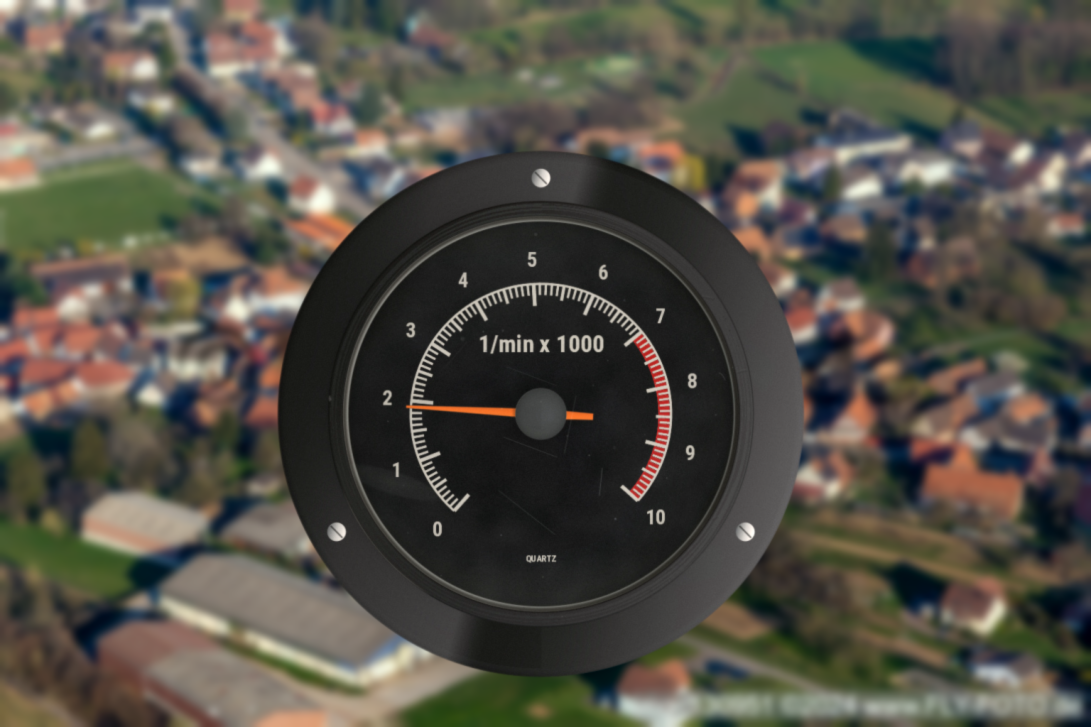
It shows 1900 rpm
